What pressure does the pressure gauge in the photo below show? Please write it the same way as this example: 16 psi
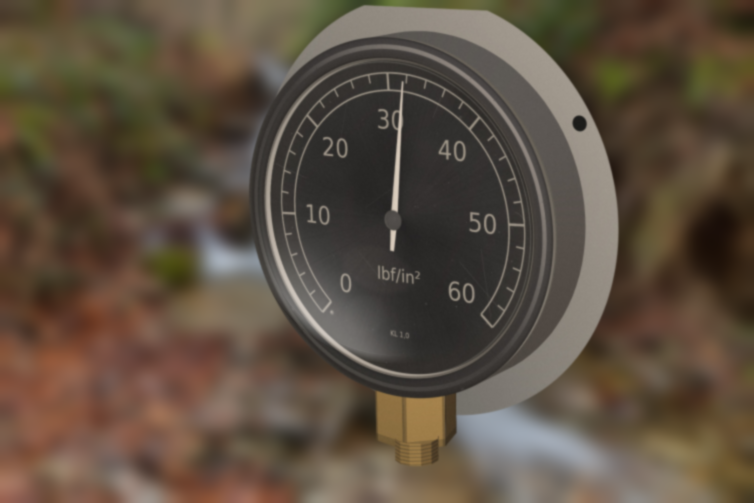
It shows 32 psi
